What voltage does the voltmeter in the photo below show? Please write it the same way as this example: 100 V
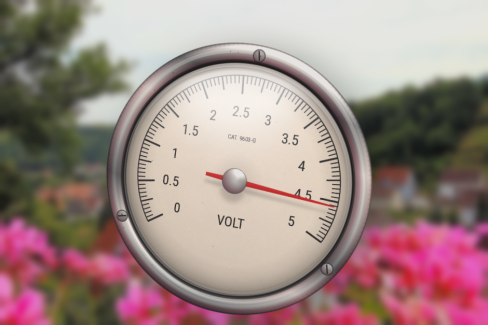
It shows 4.55 V
